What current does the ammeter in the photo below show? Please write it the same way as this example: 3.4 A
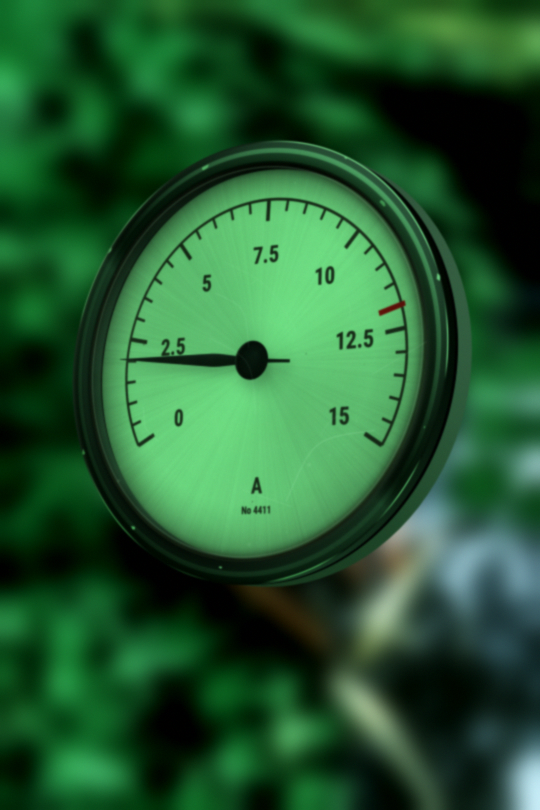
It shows 2 A
